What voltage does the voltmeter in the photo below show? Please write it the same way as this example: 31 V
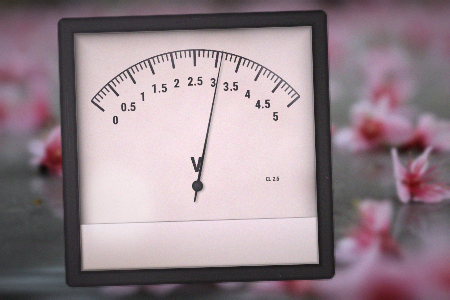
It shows 3.1 V
